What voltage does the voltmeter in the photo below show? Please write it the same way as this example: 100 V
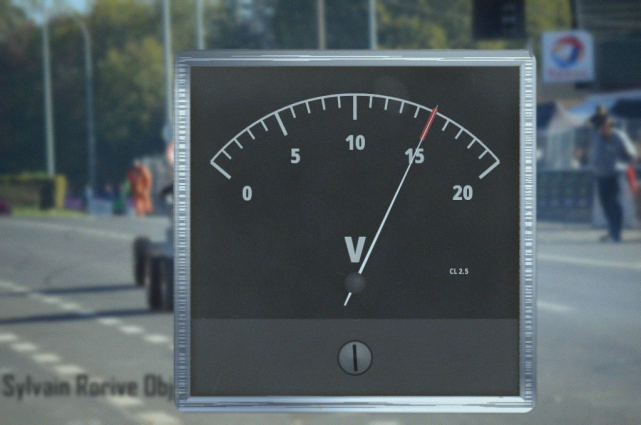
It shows 15 V
